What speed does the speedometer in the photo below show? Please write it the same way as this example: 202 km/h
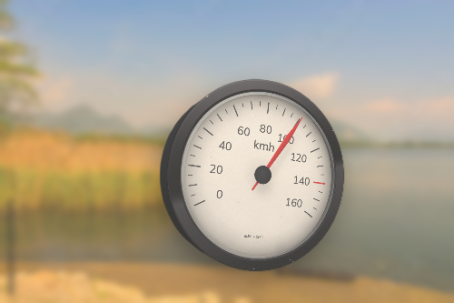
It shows 100 km/h
